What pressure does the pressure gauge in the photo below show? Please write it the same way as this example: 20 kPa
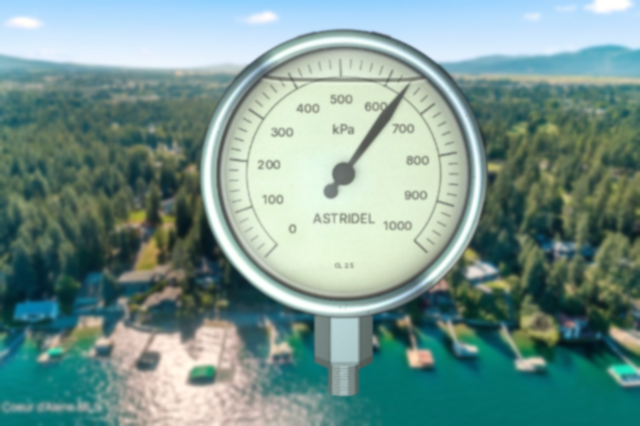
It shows 640 kPa
